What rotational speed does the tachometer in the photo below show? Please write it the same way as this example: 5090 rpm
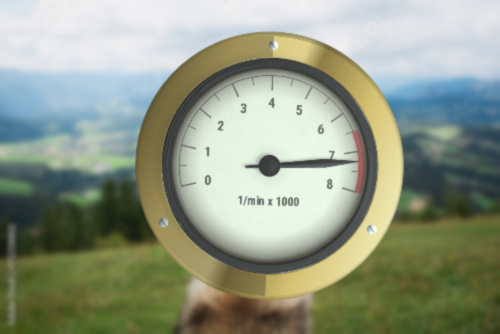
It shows 7250 rpm
